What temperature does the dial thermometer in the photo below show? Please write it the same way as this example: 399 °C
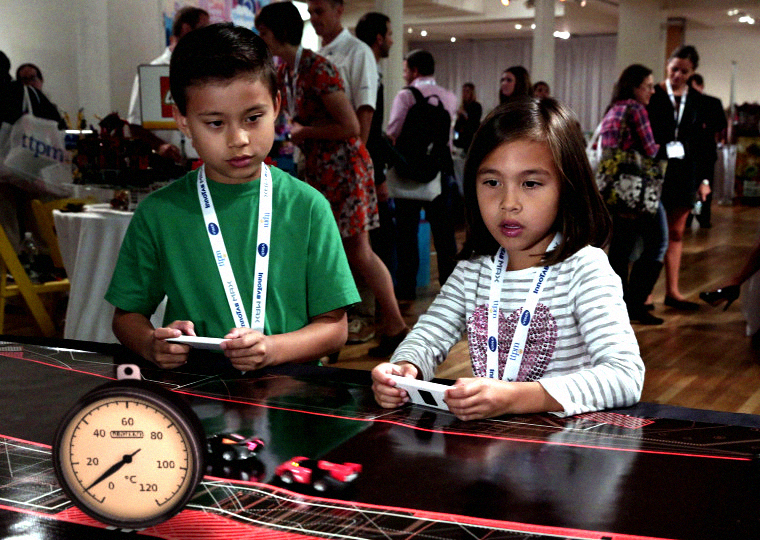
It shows 8 °C
